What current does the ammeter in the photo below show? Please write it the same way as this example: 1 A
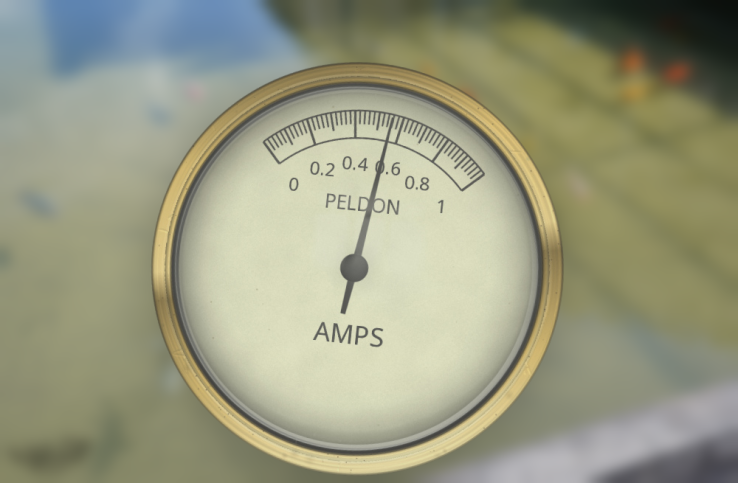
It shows 0.56 A
